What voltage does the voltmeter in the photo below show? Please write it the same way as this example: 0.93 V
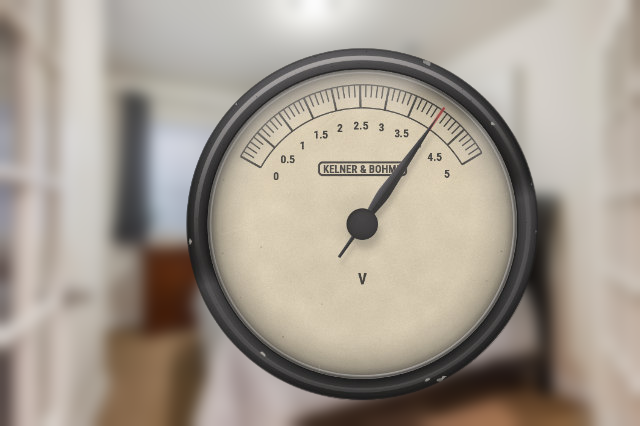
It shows 4 V
